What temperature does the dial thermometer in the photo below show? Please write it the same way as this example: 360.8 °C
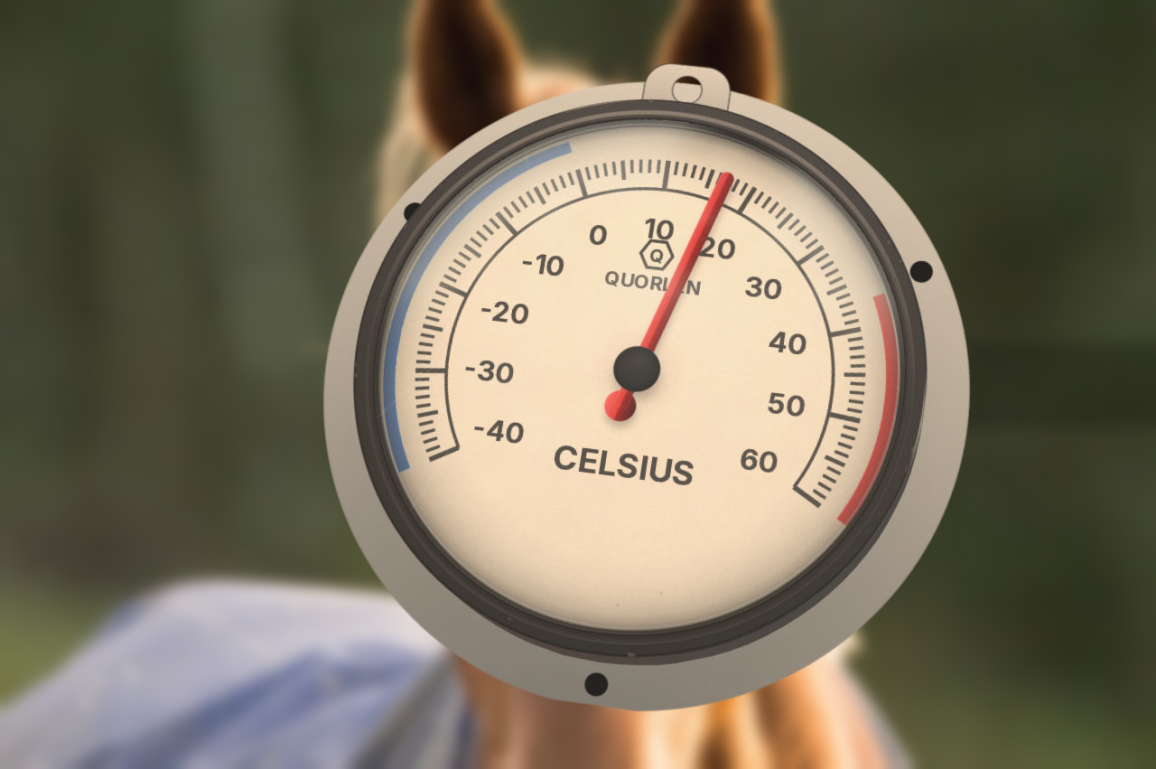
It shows 17 °C
